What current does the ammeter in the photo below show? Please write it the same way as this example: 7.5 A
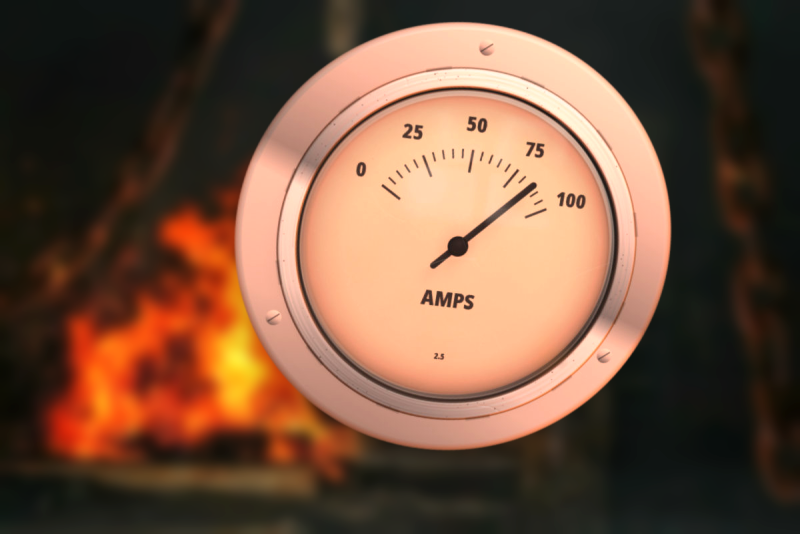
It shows 85 A
